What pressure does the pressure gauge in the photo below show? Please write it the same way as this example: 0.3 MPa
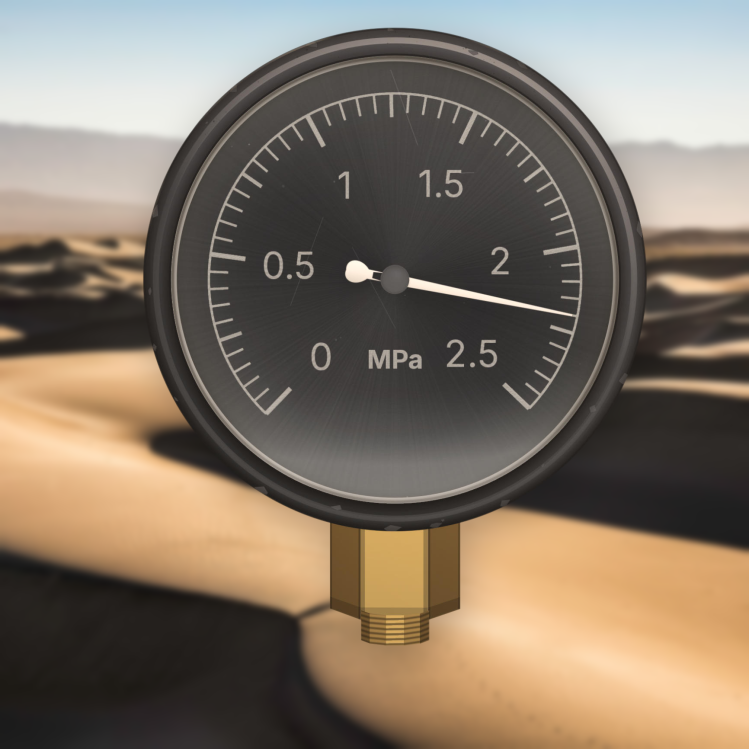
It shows 2.2 MPa
